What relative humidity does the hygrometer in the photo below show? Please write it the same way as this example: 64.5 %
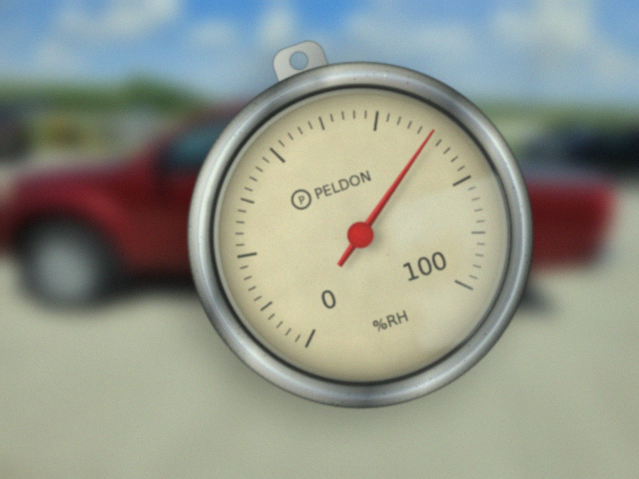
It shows 70 %
